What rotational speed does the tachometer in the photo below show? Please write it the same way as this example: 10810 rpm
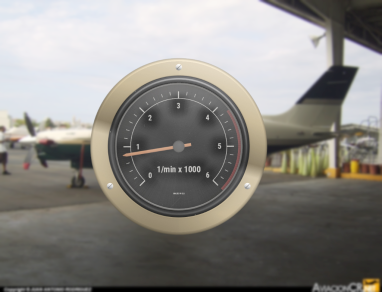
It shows 800 rpm
